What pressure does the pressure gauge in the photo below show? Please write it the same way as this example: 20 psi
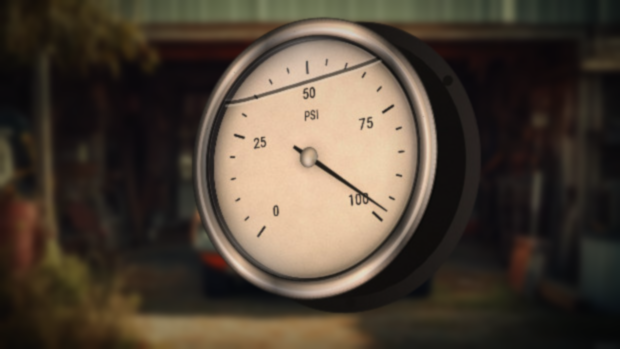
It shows 97.5 psi
